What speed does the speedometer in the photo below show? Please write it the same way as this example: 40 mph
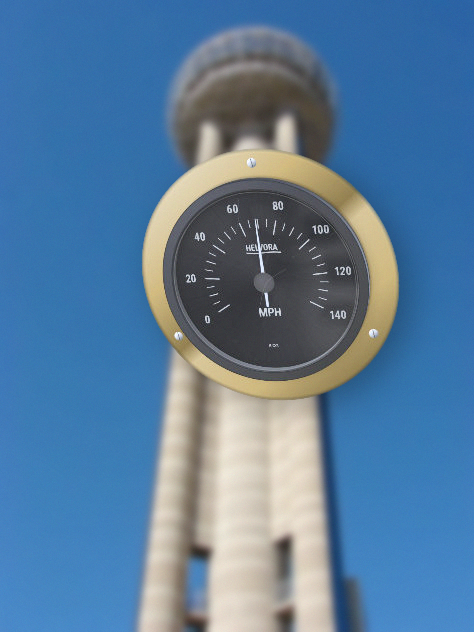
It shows 70 mph
